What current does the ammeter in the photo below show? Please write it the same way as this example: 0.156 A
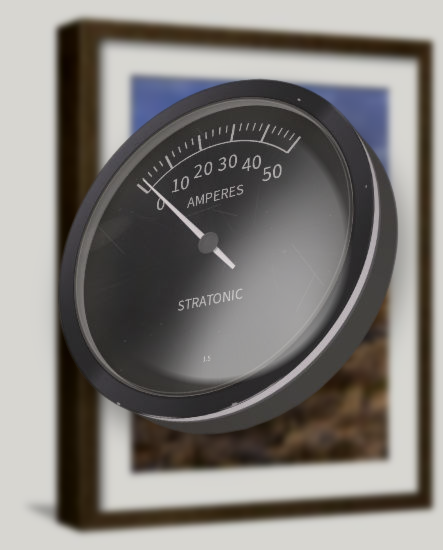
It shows 2 A
